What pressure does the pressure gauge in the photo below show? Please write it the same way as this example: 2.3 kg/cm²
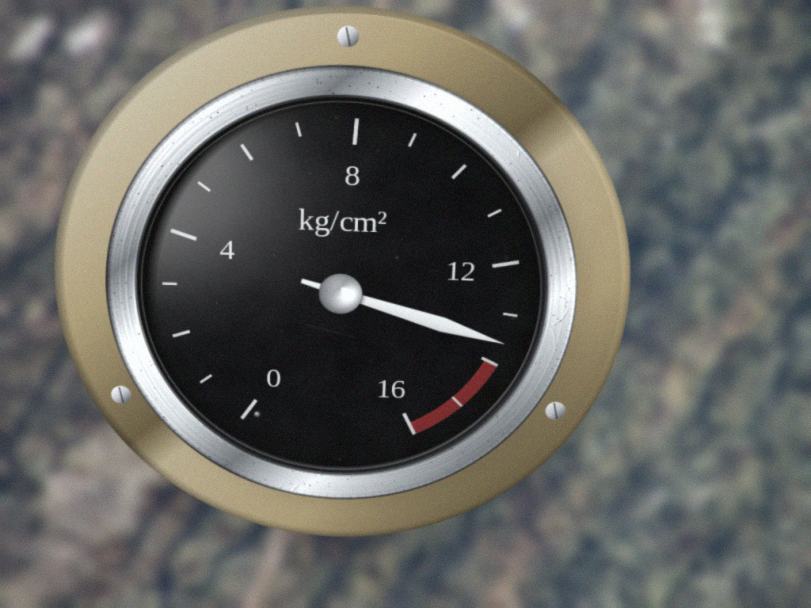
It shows 13.5 kg/cm²
